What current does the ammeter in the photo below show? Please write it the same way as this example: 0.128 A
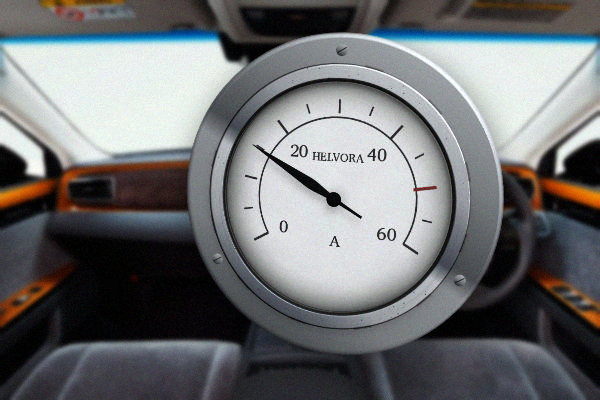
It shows 15 A
